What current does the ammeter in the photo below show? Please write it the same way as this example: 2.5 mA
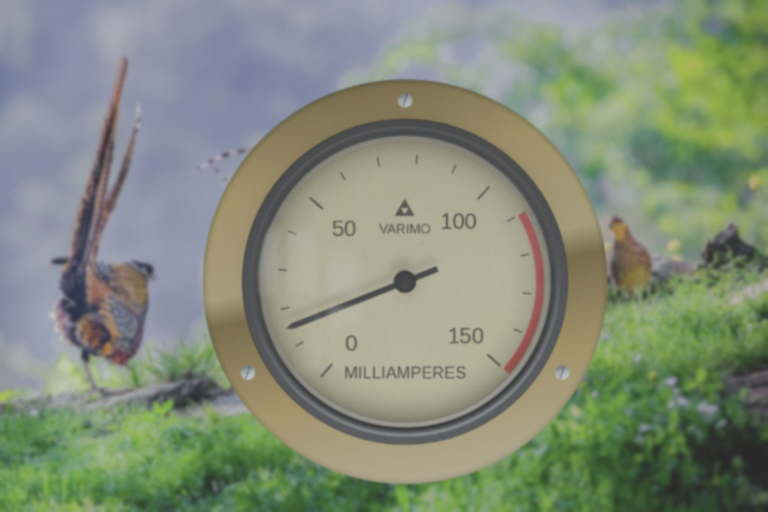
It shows 15 mA
